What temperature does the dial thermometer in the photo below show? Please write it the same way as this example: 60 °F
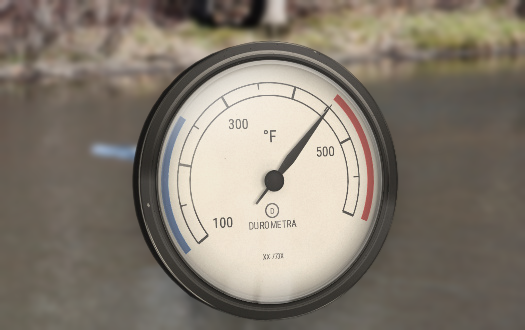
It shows 450 °F
